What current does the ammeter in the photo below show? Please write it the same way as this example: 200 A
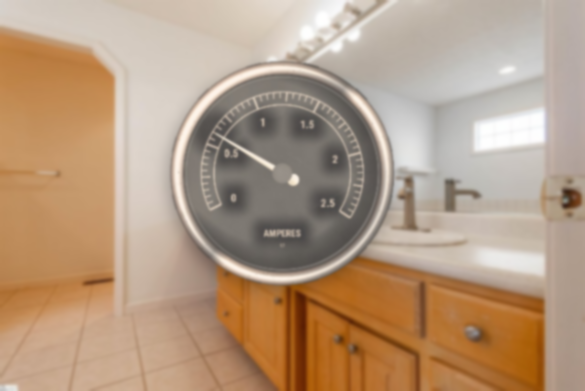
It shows 0.6 A
